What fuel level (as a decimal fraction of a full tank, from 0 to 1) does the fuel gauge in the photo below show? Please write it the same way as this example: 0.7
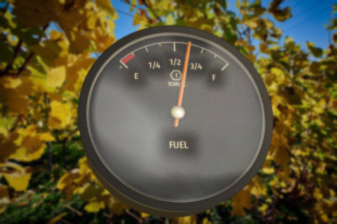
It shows 0.625
